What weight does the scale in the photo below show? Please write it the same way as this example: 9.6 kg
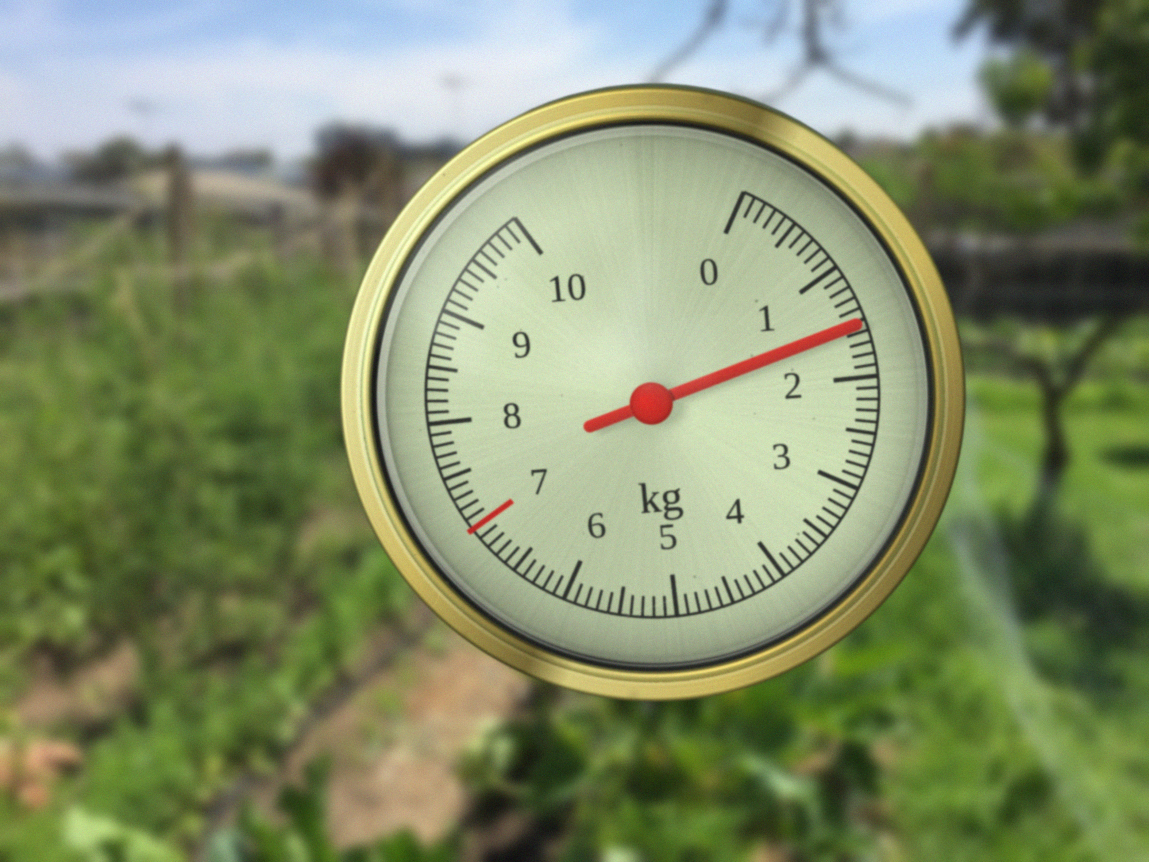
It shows 1.5 kg
